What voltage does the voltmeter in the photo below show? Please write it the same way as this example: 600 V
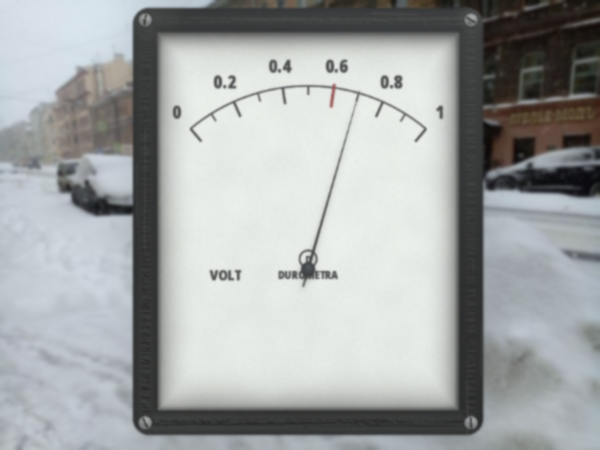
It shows 0.7 V
